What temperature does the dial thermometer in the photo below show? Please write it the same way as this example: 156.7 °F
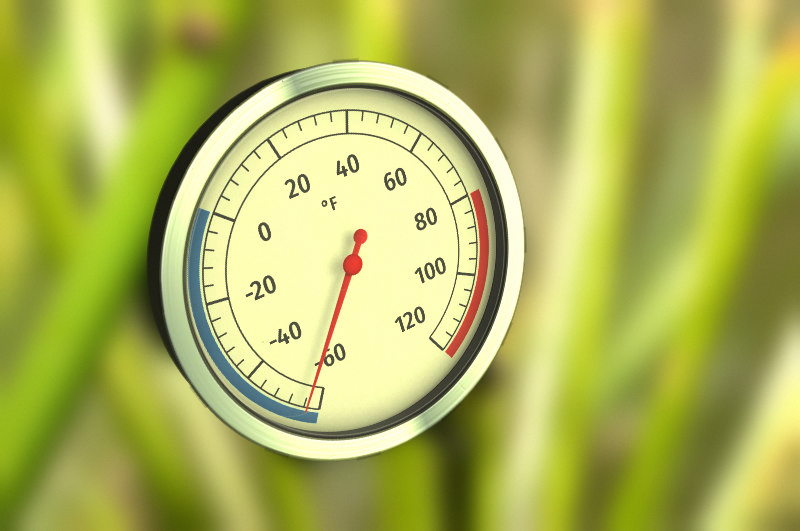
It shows -56 °F
